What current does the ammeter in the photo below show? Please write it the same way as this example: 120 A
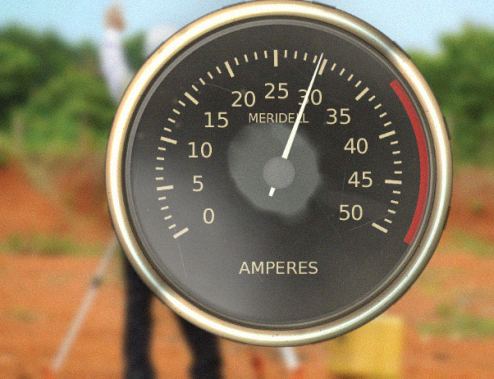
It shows 29.5 A
